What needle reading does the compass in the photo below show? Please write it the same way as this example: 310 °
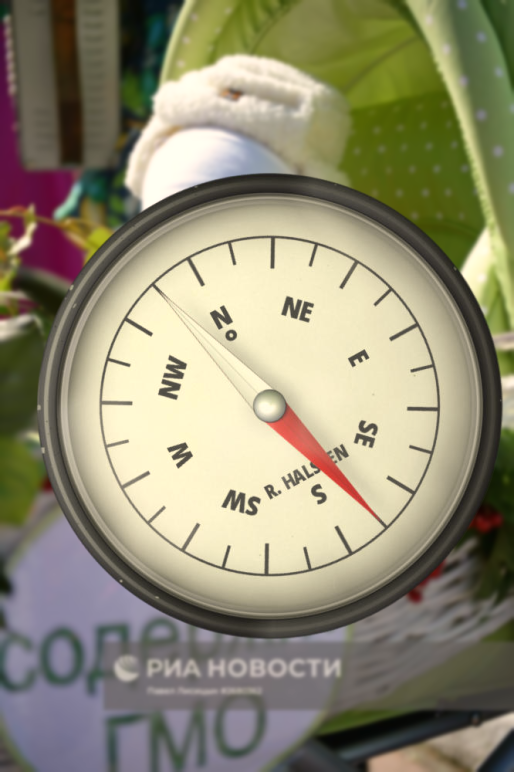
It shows 165 °
